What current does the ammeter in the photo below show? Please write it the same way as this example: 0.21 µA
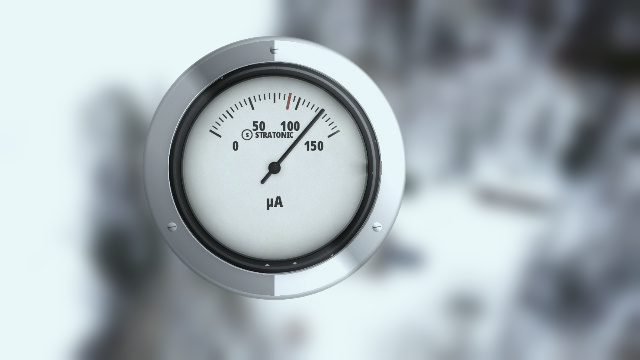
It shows 125 µA
